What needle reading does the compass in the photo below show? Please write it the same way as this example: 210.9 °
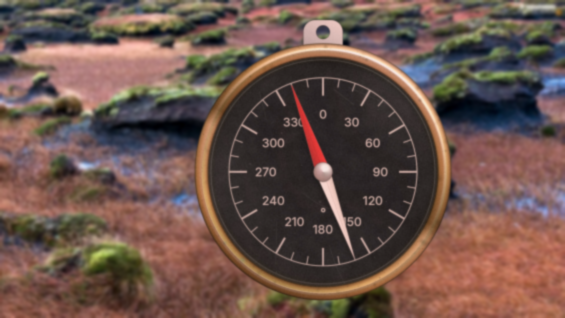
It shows 340 °
